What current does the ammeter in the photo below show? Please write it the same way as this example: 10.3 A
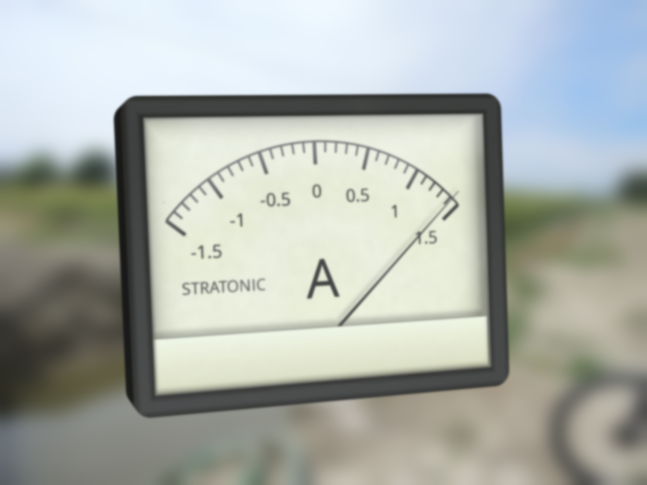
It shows 1.4 A
